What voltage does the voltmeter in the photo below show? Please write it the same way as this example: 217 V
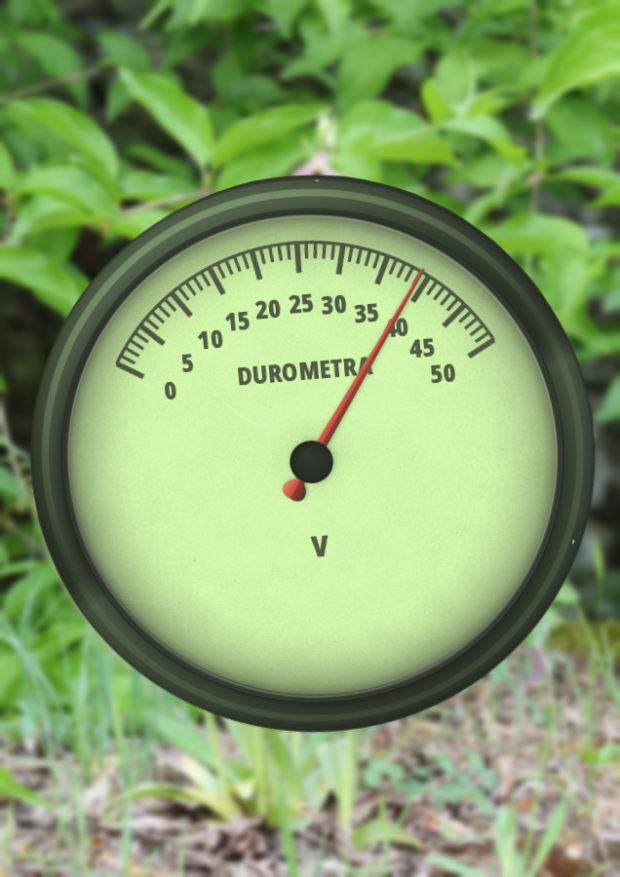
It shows 39 V
